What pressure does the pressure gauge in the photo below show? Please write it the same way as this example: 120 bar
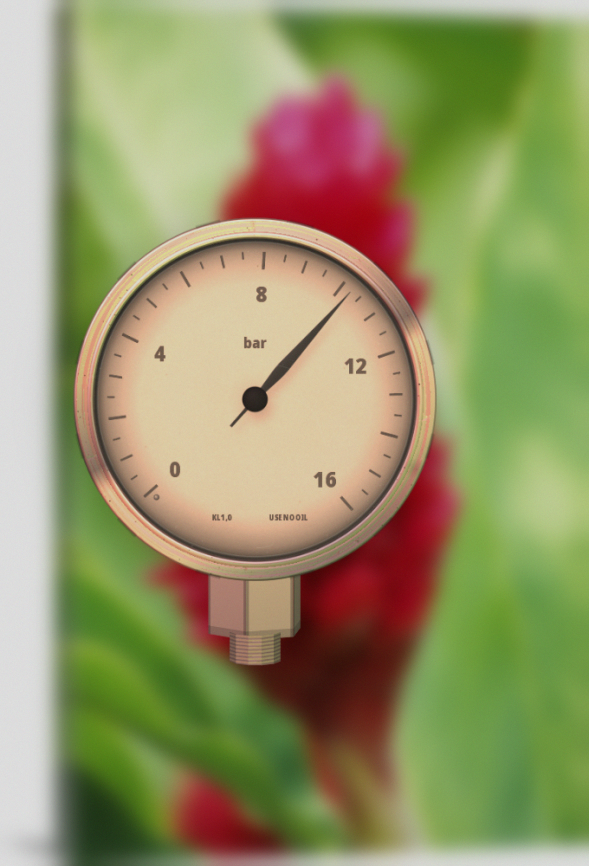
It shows 10.25 bar
